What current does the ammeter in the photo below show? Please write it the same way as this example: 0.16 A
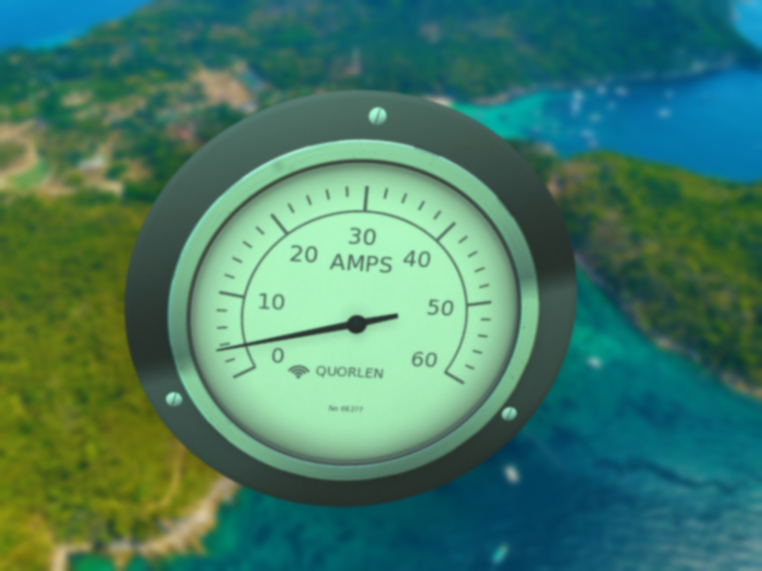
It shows 4 A
